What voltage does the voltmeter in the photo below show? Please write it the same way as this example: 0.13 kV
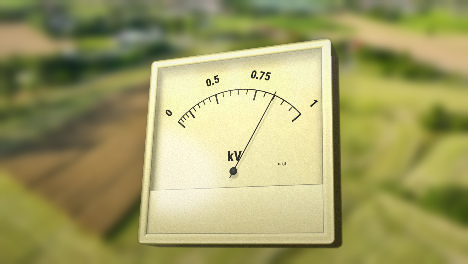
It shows 0.85 kV
